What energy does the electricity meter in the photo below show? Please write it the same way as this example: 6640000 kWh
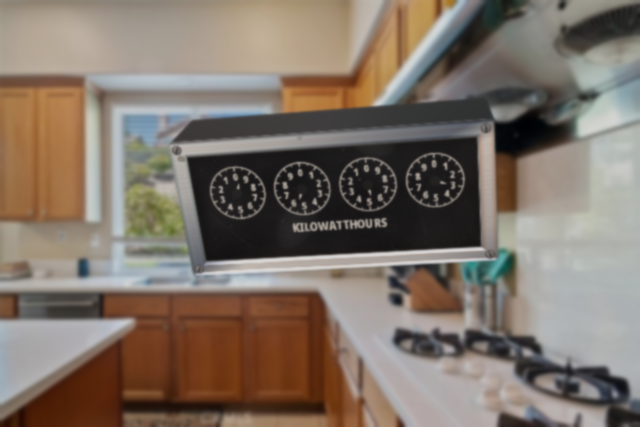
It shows 9553 kWh
